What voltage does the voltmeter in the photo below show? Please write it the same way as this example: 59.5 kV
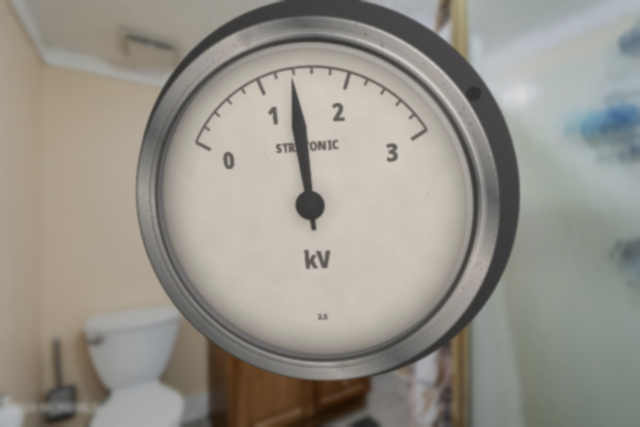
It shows 1.4 kV
